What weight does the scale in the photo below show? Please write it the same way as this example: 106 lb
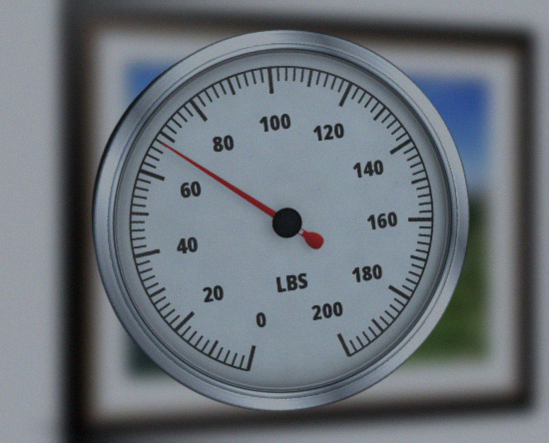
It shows 68 lb
